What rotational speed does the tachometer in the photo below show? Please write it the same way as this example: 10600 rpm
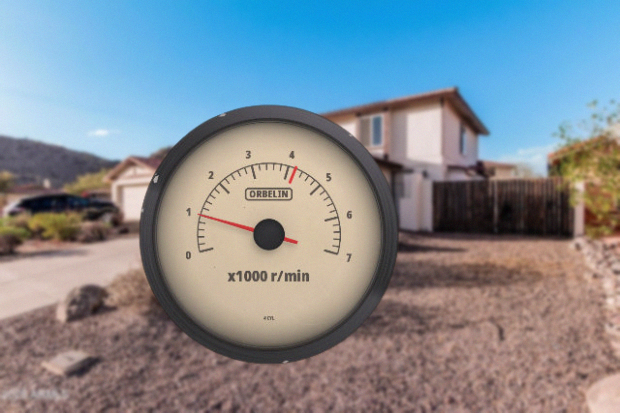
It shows 1000 rpm
